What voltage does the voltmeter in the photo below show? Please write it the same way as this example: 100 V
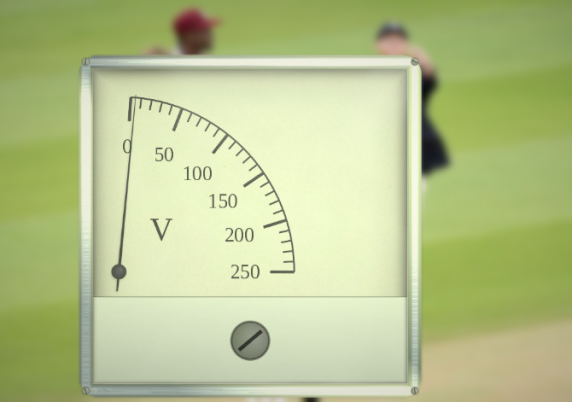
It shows 5 V
